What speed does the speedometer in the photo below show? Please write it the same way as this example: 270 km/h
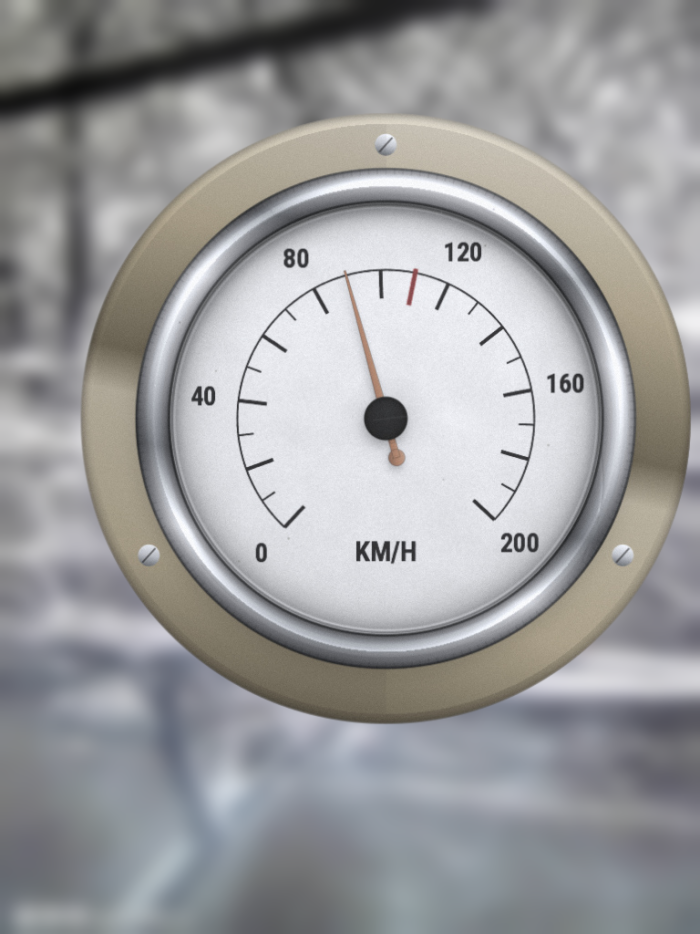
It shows 90 km/h
